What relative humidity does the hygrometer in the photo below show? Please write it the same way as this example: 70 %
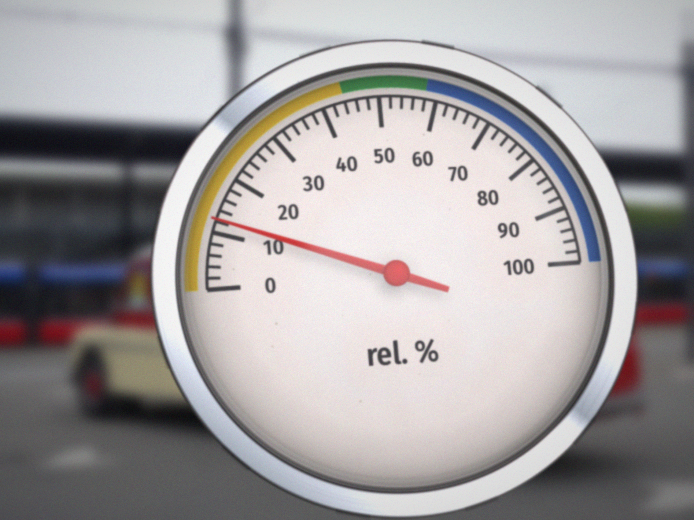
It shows 12 %
